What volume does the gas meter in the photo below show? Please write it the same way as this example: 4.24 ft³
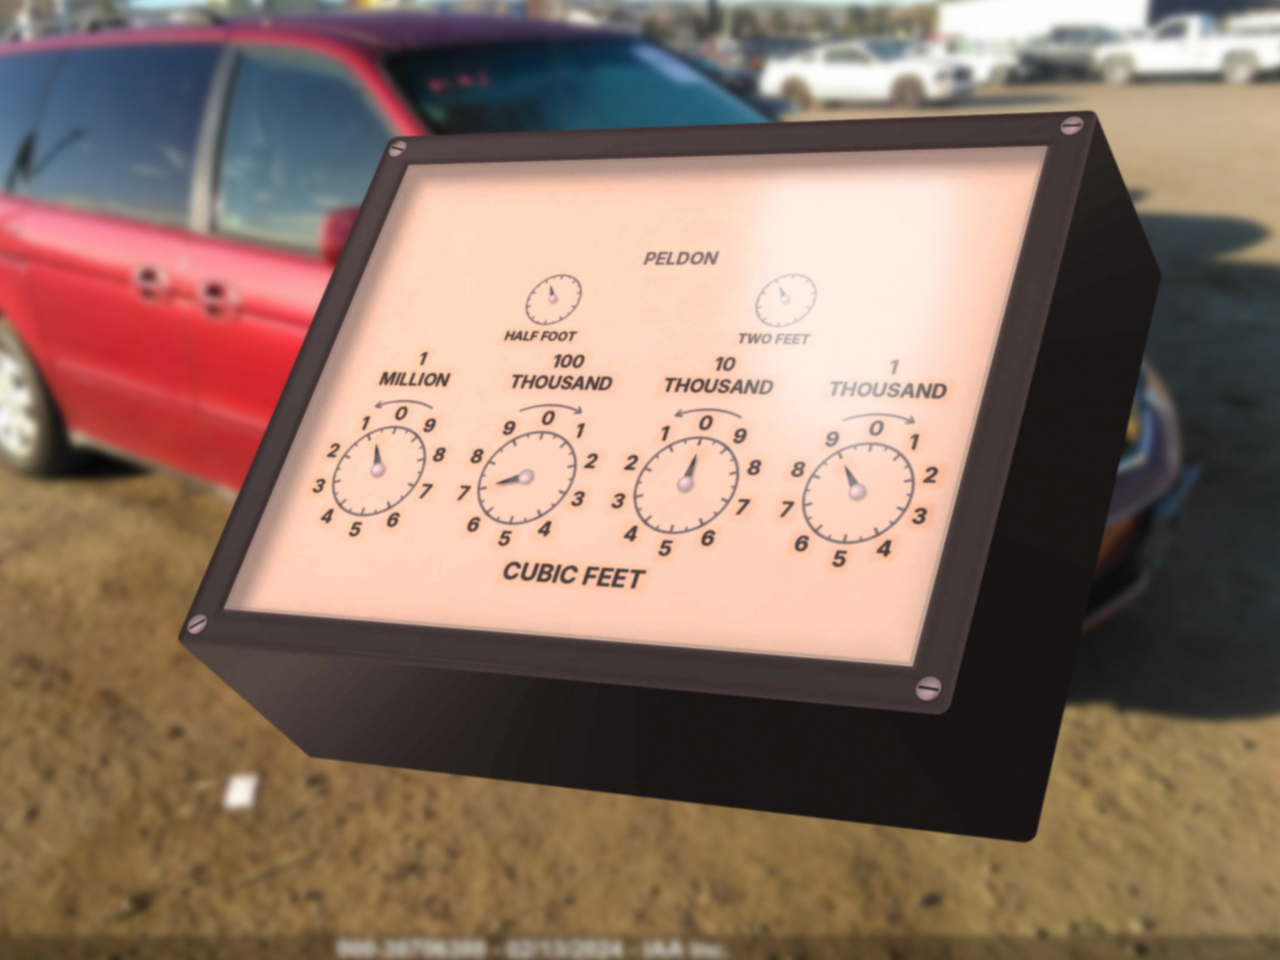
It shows 69900 ft³
